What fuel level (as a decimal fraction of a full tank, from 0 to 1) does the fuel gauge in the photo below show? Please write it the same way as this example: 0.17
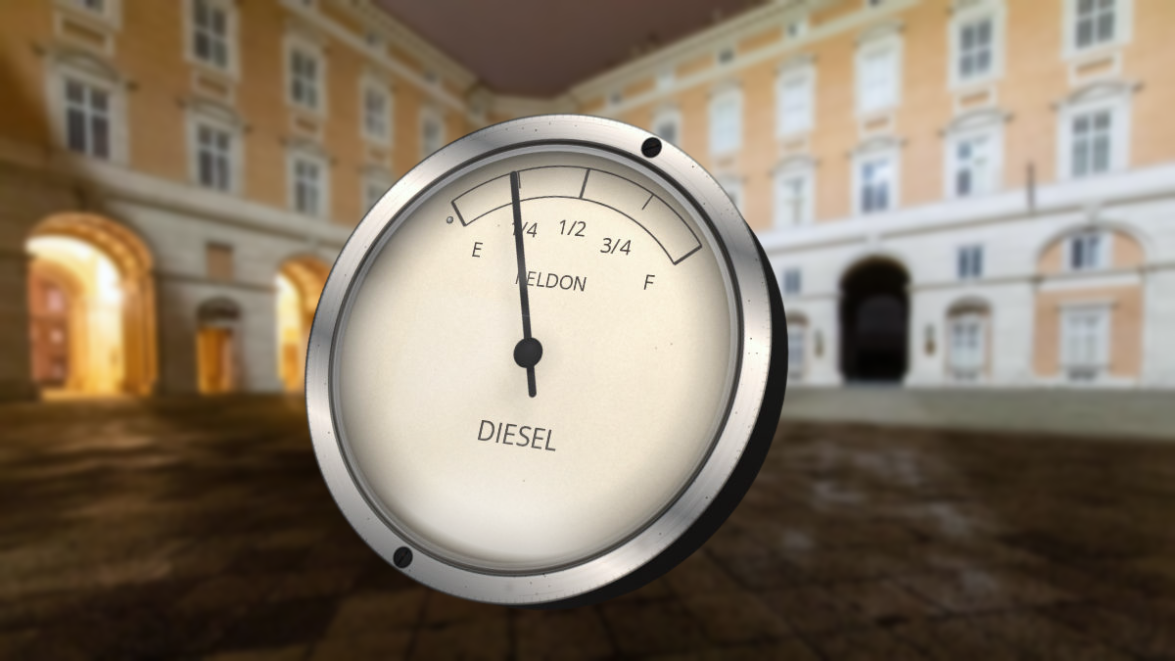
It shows 0.25
